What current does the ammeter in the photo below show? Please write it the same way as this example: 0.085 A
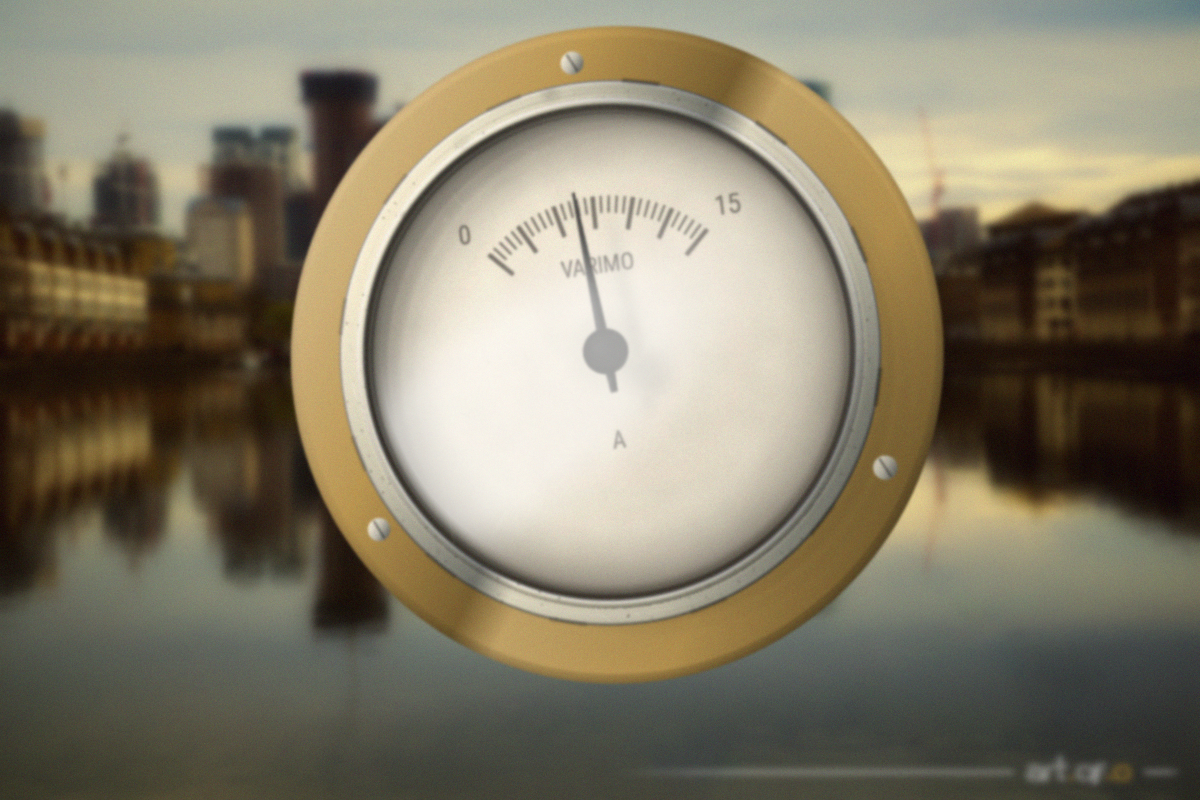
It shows 6.5 A
